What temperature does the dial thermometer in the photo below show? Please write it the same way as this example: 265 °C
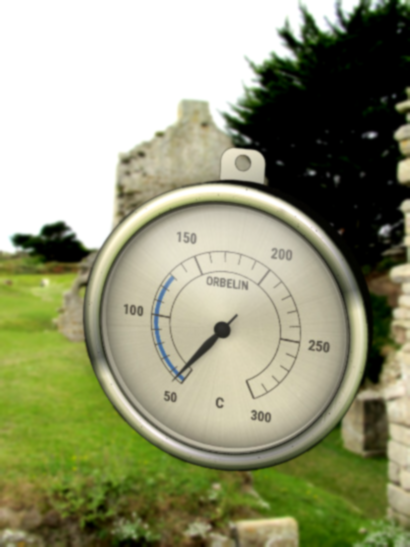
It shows 55 °C
